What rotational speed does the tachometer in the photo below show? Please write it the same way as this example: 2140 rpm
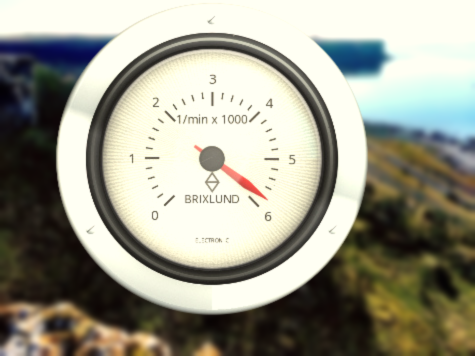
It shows 5800 rpm
